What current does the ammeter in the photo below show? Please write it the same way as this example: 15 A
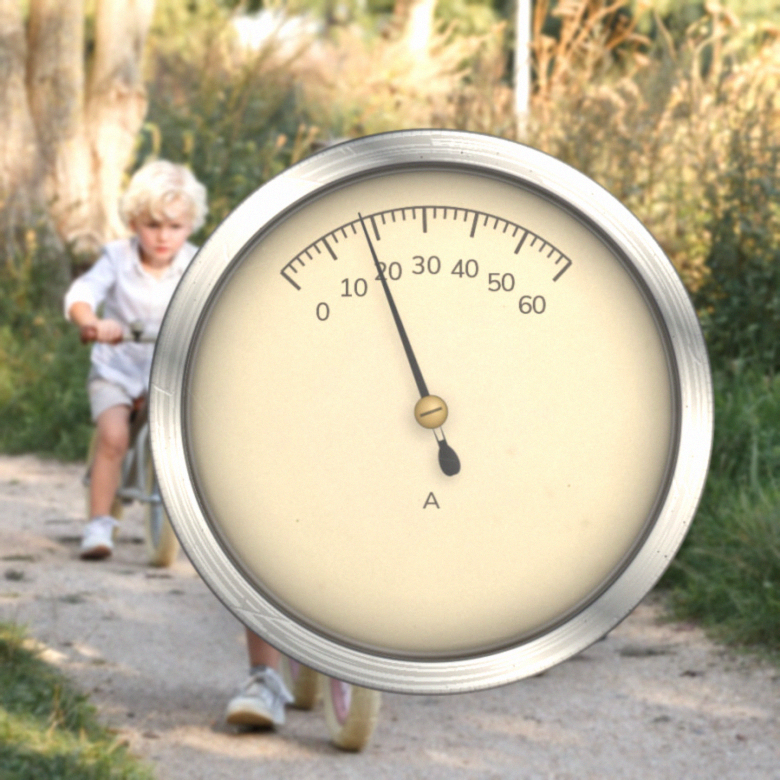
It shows 18 A
